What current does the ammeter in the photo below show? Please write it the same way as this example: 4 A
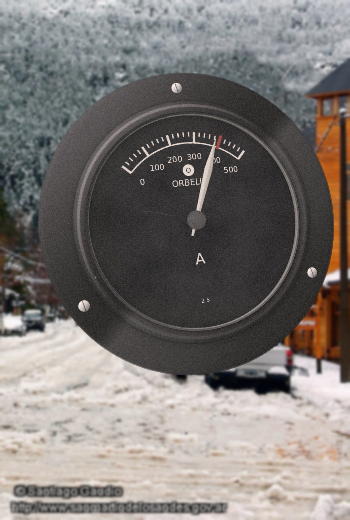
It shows 380 A
